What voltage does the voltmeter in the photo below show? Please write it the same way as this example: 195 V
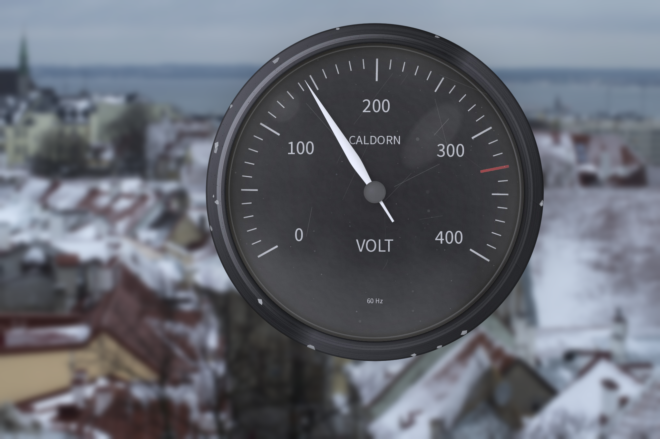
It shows 145 V
